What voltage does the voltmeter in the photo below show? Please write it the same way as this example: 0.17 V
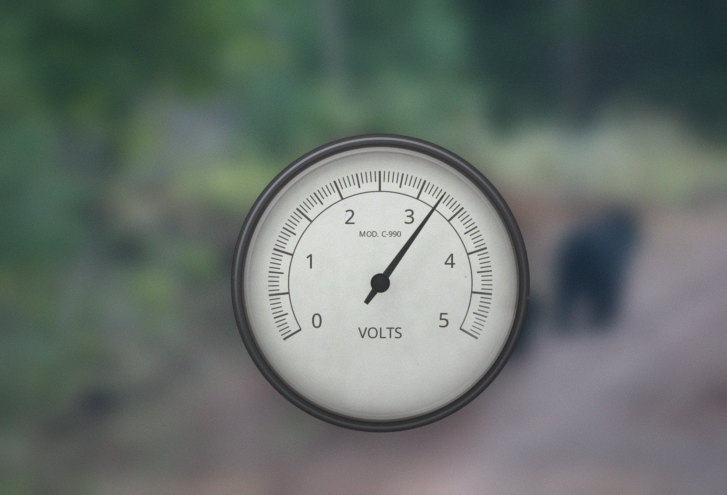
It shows 3.25 V
